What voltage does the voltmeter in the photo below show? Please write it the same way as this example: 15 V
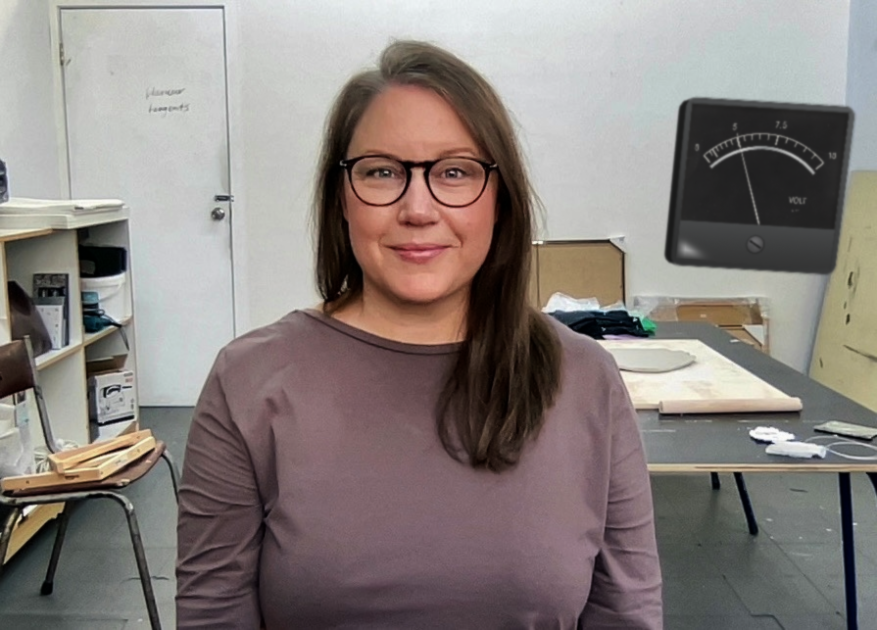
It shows 5 V
